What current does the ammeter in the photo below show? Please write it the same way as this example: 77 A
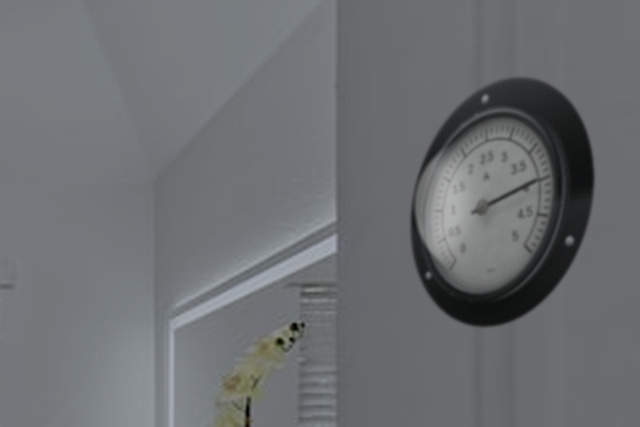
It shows 4 A
